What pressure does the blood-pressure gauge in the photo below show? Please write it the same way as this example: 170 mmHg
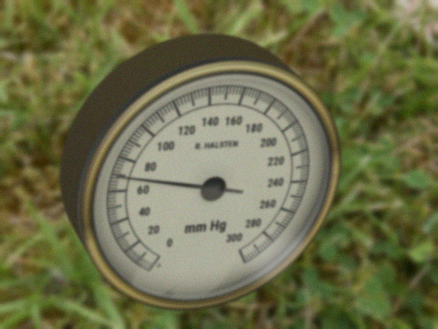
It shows 70 mmHg
